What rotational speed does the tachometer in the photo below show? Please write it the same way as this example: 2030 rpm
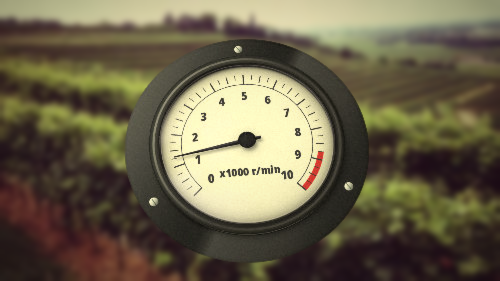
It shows 1250 rpm
